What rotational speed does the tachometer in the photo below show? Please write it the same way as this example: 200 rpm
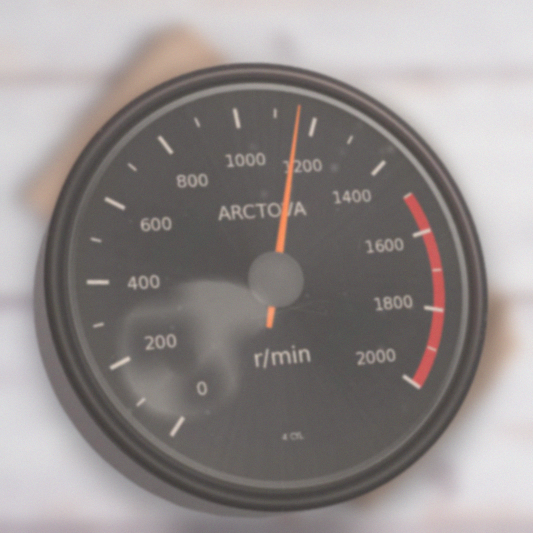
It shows 1150 rpm
